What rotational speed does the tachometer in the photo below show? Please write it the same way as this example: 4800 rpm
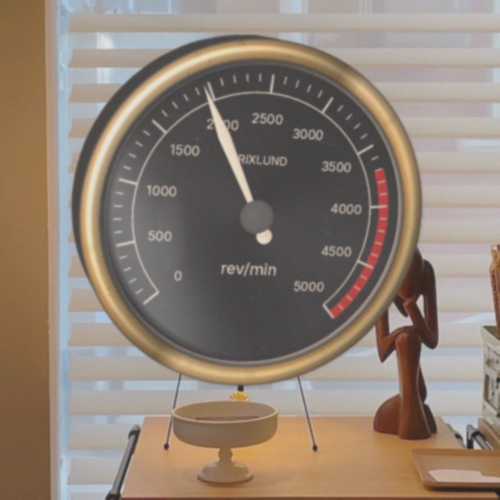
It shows 1950 rpm
